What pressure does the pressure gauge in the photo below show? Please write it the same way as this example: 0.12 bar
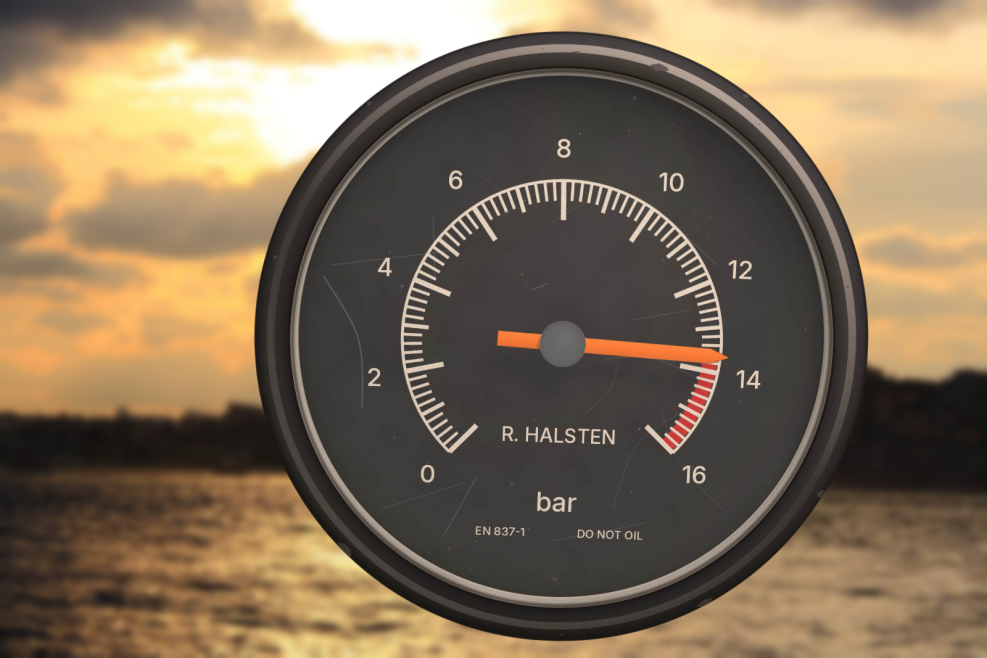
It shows 13.6 bar
